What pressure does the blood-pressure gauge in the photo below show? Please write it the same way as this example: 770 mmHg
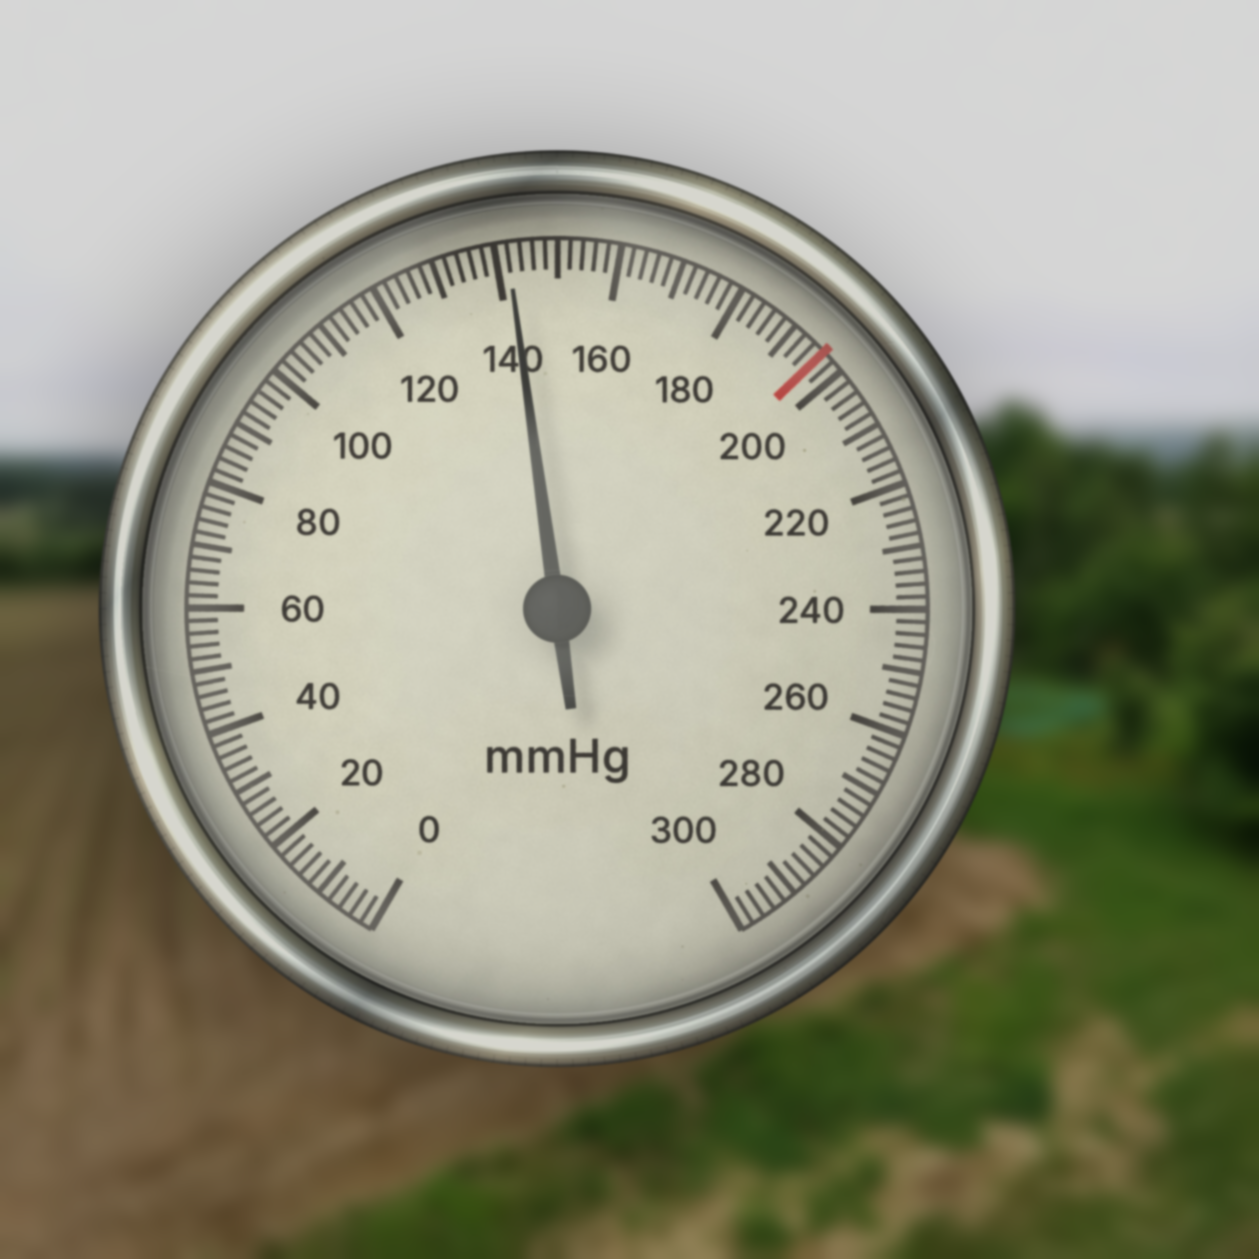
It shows 142 mmHg
